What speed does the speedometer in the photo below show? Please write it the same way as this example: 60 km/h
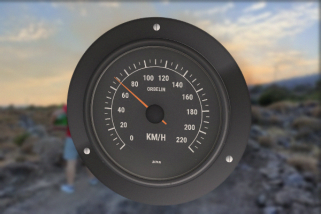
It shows 70 km/h
